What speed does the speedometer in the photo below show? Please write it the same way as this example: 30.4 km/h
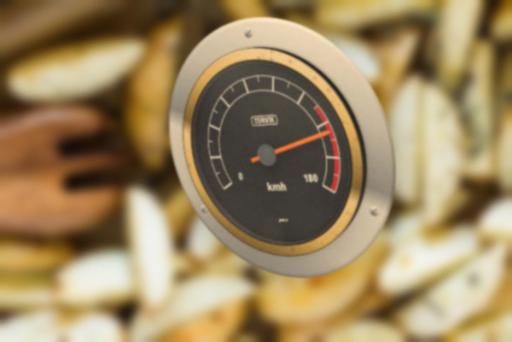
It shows 145 km/h
